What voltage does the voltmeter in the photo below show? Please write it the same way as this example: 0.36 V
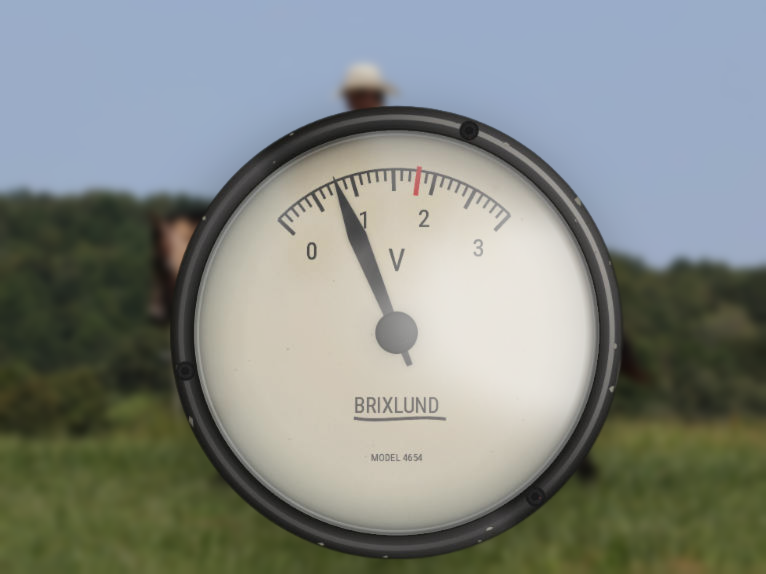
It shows 0.8 V
